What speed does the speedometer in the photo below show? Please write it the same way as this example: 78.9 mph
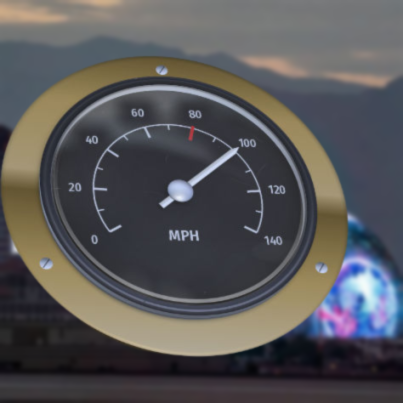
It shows 100 mph
